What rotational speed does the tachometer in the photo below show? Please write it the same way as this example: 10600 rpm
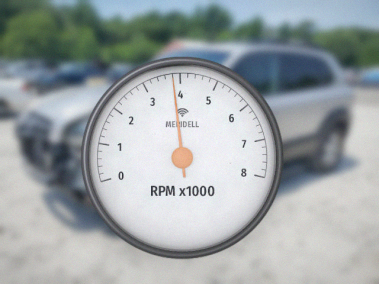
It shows 3800 rpm
